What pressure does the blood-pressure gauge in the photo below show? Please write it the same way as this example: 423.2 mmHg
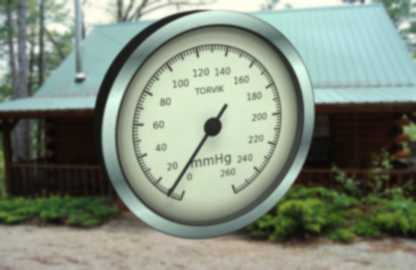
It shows 10 mmHg
